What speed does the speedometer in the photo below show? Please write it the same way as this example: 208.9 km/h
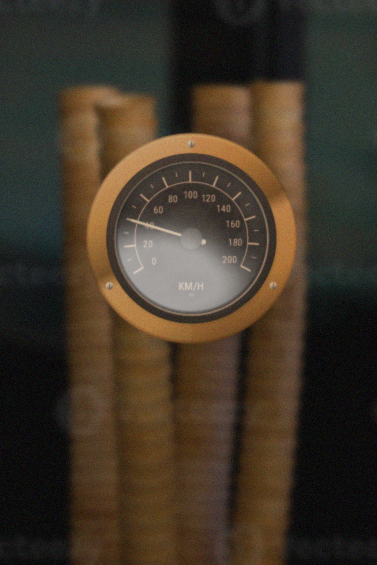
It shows 40 km/h
